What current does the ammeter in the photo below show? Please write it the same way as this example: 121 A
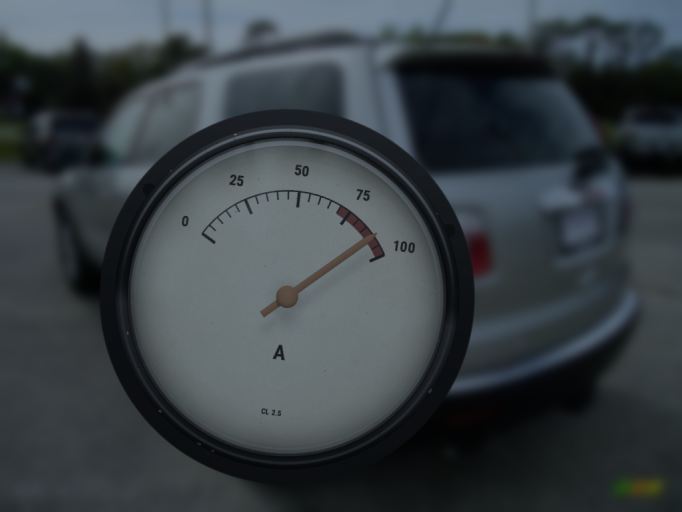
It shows 90 A
